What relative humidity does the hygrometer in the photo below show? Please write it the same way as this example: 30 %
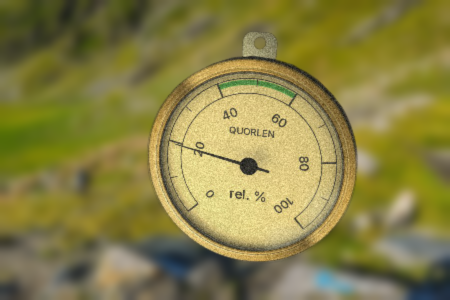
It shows 20 %
